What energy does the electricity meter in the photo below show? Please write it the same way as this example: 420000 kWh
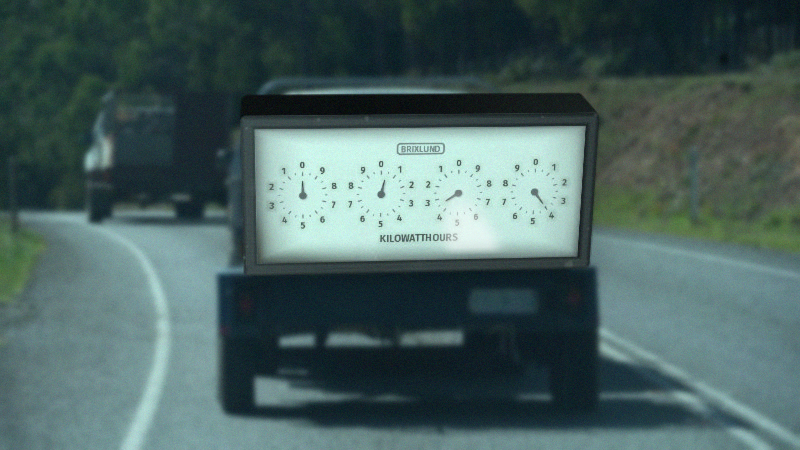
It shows 34 kWh
